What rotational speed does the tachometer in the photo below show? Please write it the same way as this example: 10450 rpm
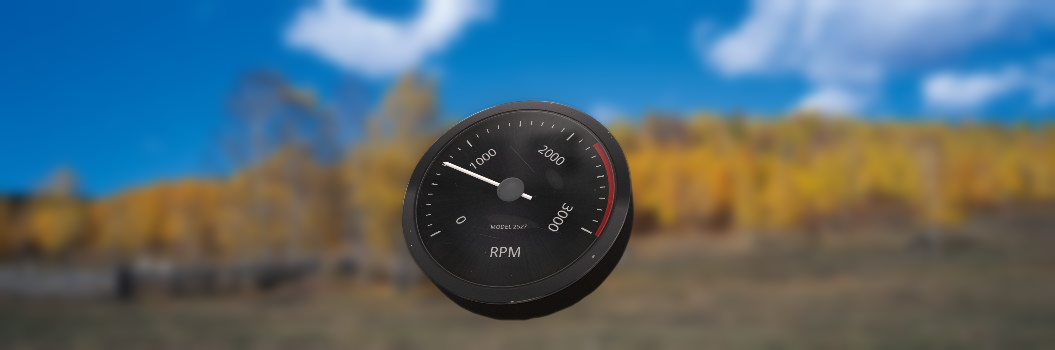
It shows 700 rpm
